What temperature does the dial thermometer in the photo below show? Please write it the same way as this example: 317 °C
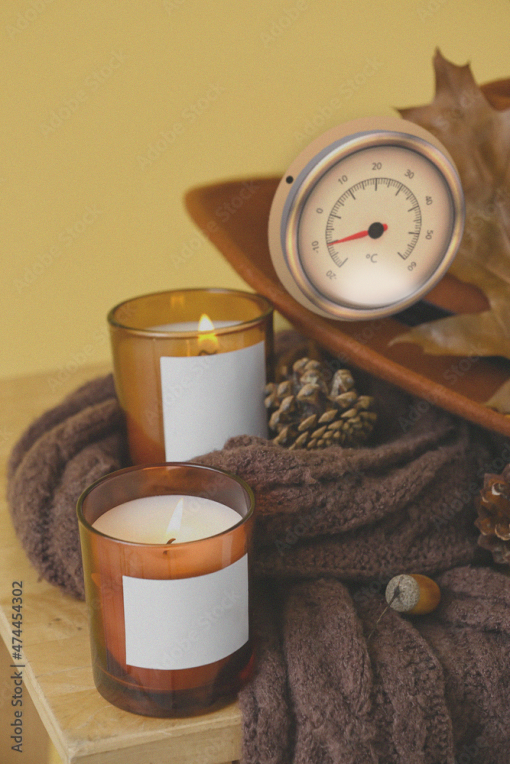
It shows -10 °C
